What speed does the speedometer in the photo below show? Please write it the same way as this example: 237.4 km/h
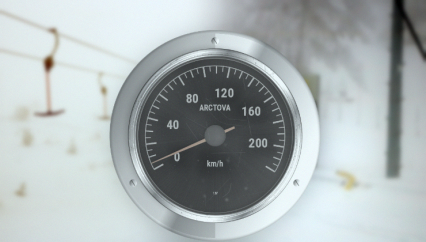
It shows 5 km/h
